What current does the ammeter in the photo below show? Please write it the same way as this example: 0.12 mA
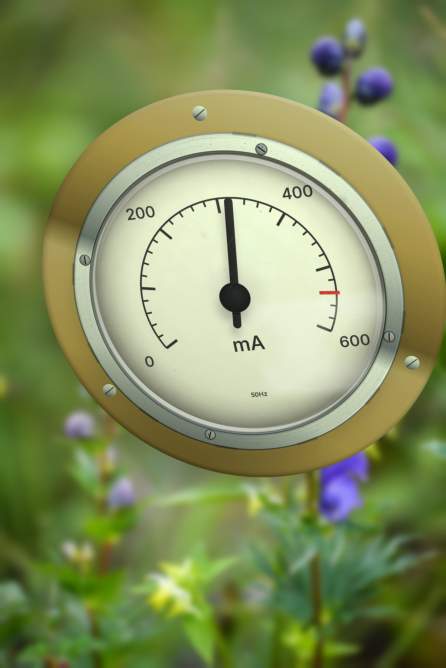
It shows 320 mA
